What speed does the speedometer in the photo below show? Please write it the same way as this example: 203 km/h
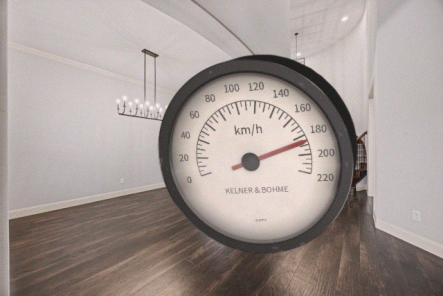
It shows 185 km/h
